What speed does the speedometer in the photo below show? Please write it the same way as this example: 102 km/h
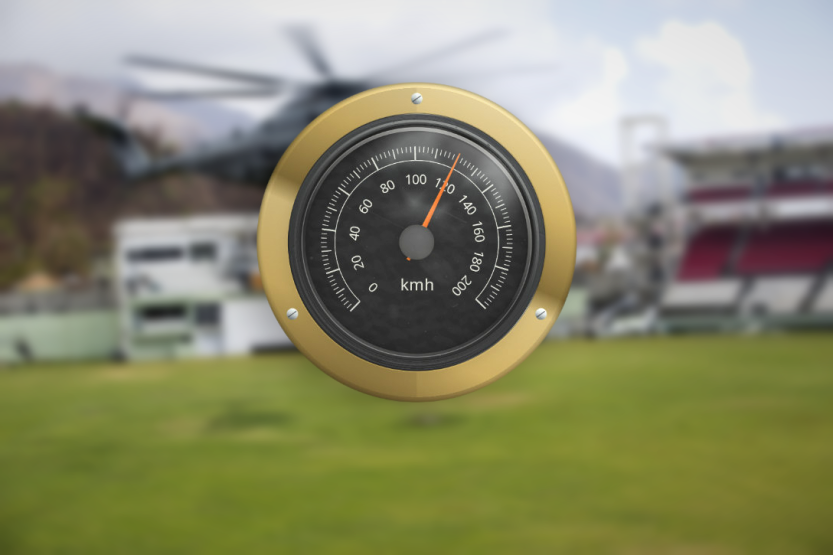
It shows 120 km/h
